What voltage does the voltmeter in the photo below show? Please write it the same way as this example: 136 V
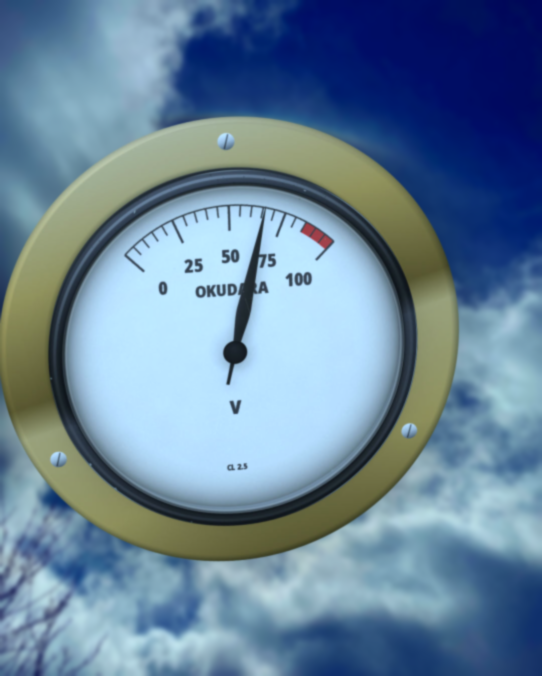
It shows 65 V
